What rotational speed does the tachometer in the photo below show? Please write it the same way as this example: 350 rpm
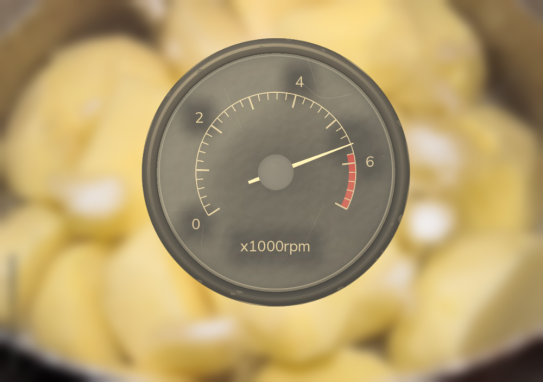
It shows 5600 rpm
